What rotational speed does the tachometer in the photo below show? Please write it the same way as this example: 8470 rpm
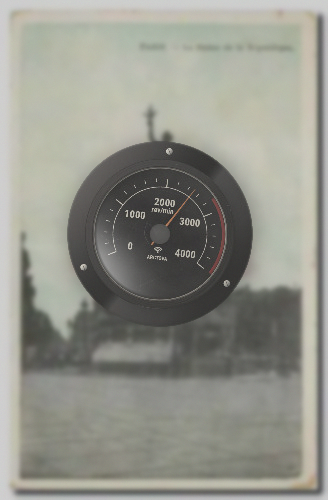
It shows 2500 rpm
